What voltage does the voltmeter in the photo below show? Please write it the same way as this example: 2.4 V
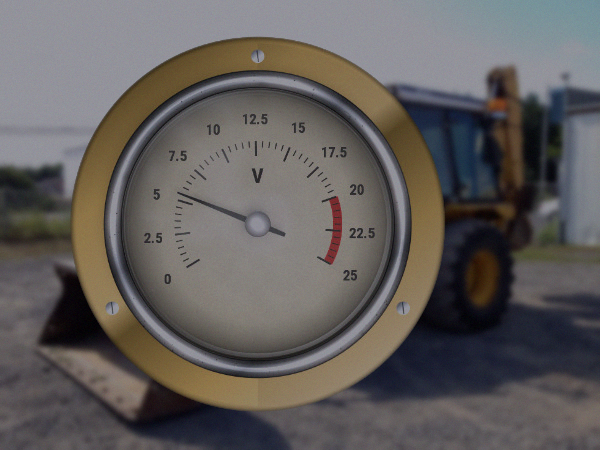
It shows 5.5 V
